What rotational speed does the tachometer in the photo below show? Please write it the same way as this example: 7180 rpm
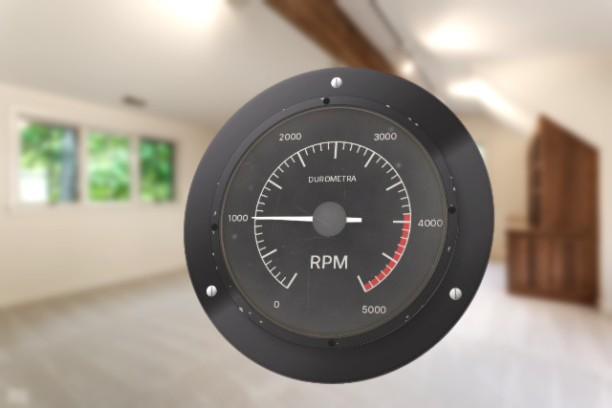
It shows 1000 rpm
